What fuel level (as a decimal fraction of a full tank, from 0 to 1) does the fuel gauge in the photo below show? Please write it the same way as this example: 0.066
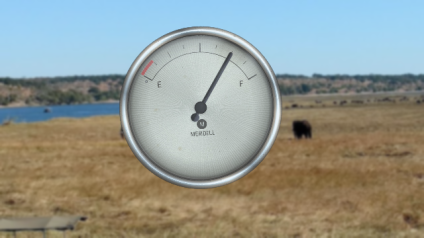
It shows 0.75
